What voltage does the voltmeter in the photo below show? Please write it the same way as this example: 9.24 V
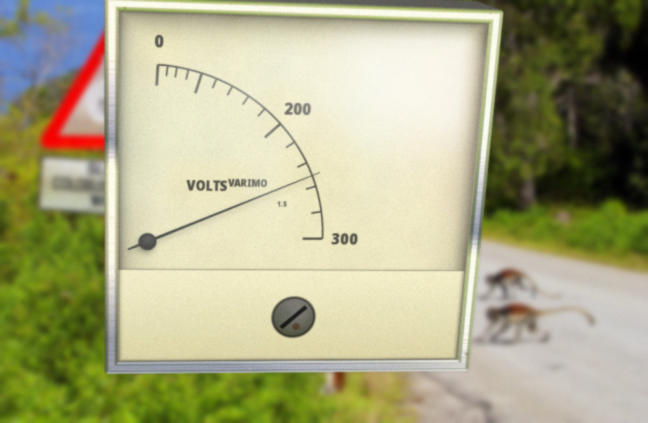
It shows 250 V
